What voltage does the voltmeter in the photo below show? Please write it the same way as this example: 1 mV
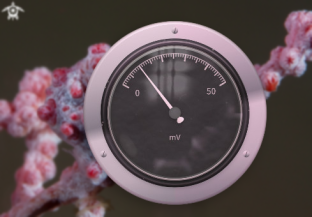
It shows 10 mV
